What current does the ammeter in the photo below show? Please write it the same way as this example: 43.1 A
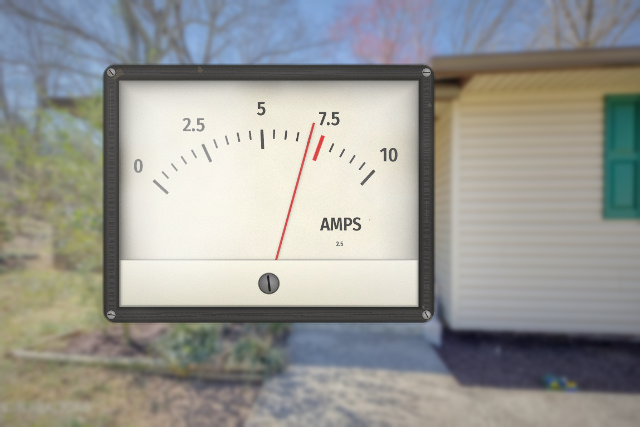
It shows 7 A
